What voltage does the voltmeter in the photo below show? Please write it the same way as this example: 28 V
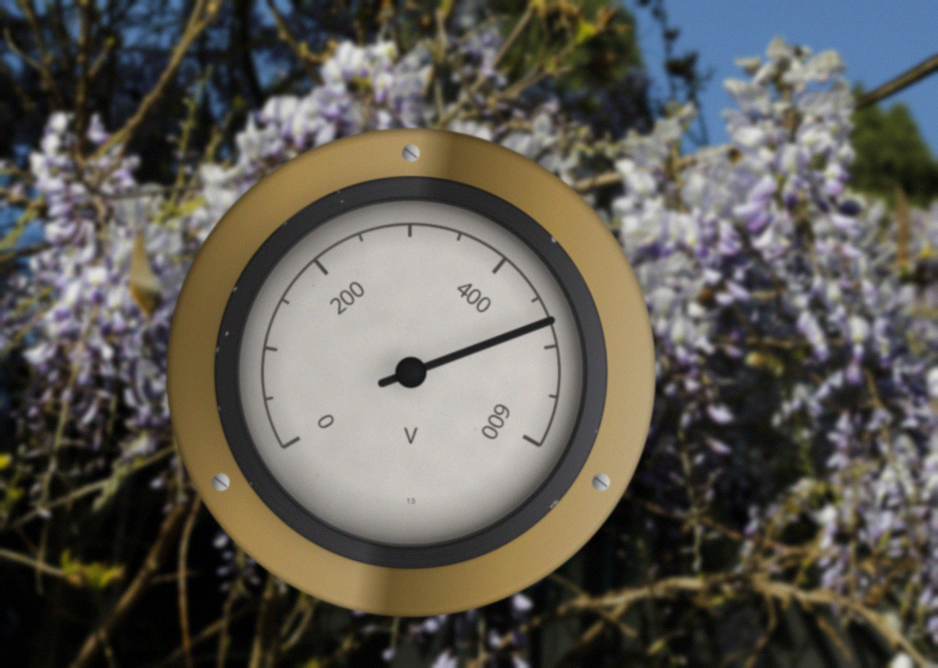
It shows 475 V
